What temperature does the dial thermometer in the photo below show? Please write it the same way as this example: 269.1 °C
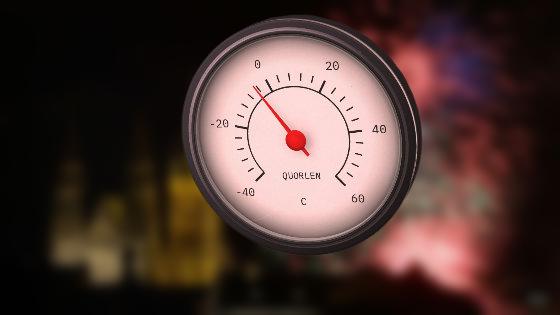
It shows -4 °C
